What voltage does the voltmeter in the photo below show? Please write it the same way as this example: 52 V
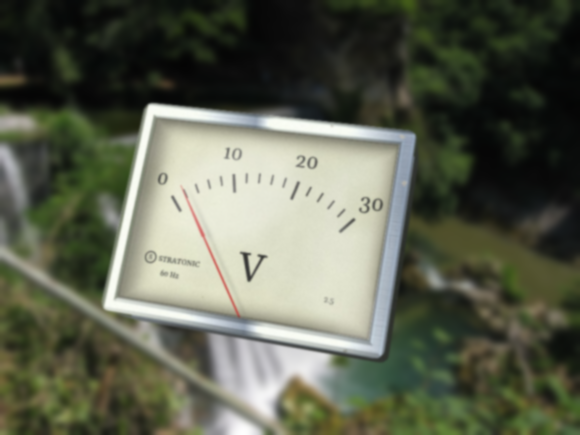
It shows 2 V
